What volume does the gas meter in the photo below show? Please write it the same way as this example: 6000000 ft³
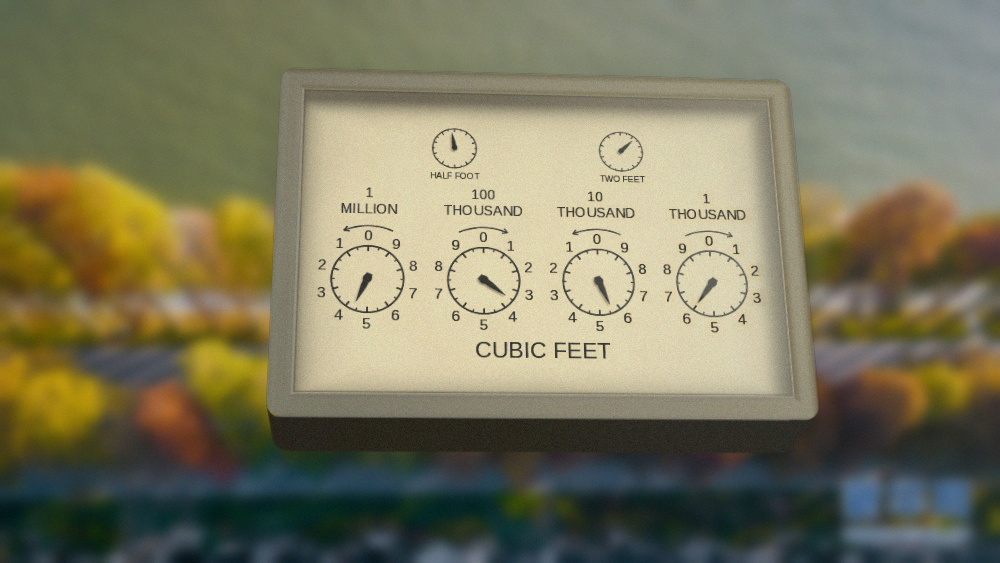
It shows 435600 ft³
